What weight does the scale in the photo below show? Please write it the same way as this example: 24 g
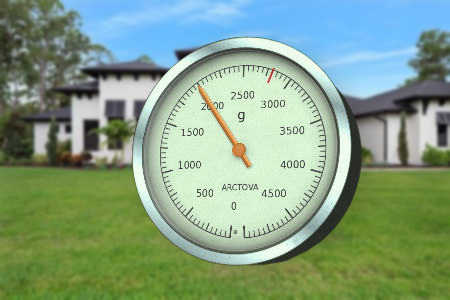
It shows 2000 g
